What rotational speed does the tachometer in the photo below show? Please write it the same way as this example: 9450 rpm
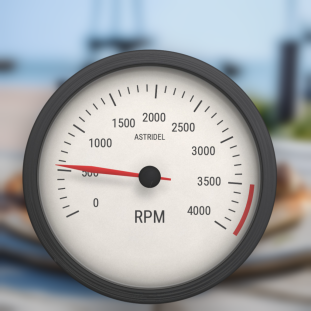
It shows 550 rpm
